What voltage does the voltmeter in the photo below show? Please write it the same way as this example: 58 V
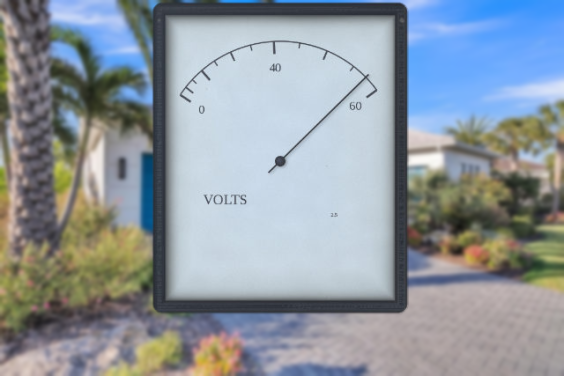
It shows 57.5 V
